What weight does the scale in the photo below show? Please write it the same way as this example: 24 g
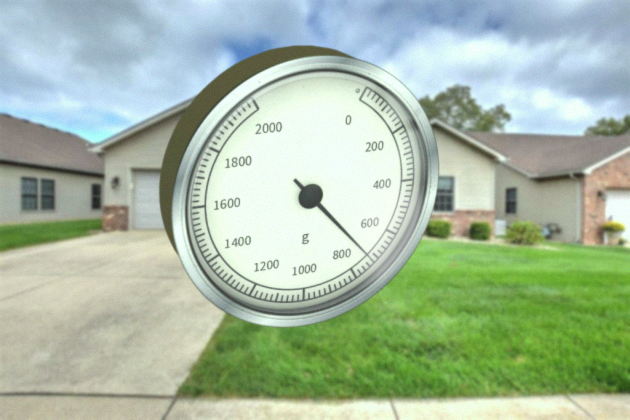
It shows 720 g
